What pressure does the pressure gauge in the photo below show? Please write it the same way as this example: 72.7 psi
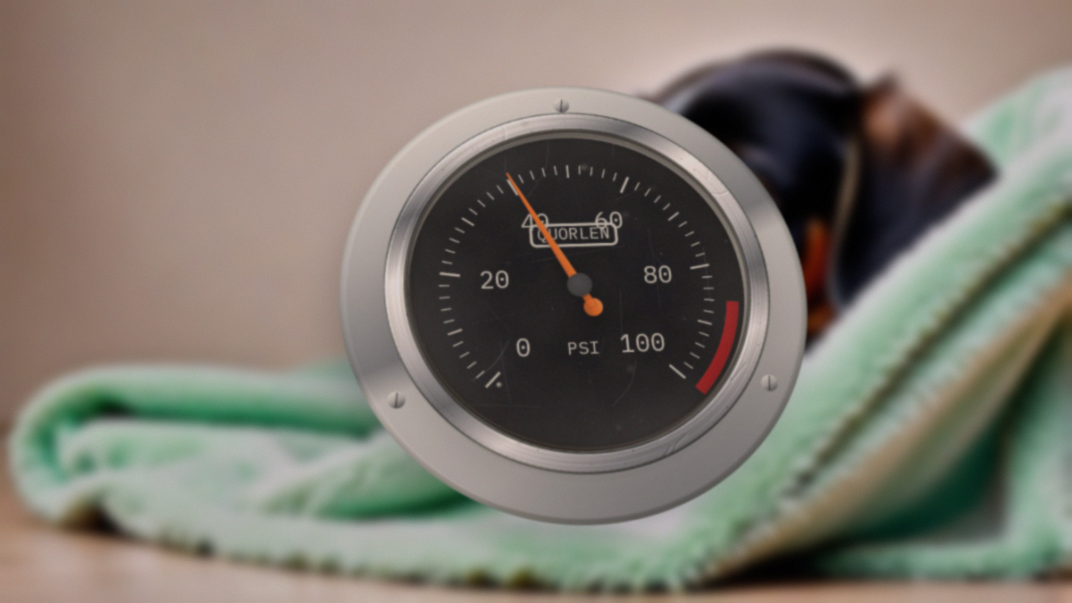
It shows 40 psi
